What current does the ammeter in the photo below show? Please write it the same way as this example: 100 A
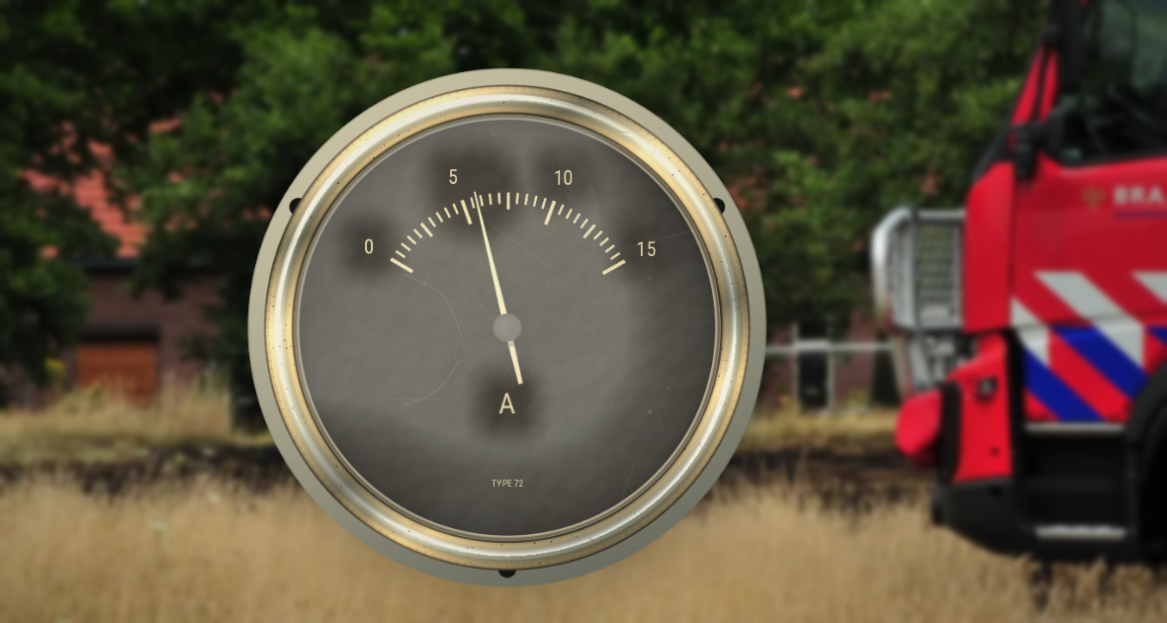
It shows 5.75 A
